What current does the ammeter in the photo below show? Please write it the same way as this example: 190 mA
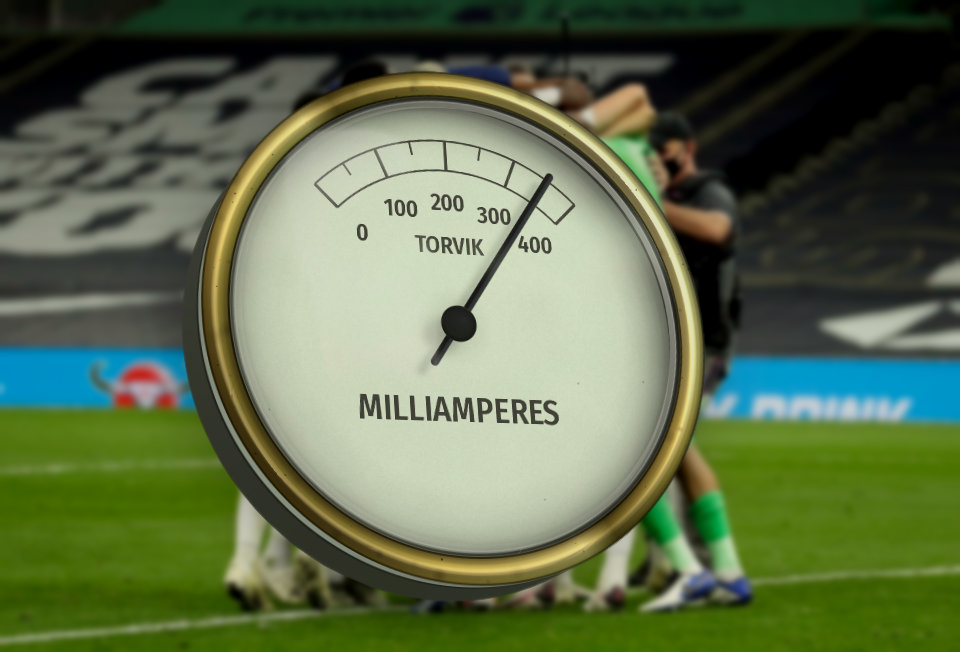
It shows 350 mA
